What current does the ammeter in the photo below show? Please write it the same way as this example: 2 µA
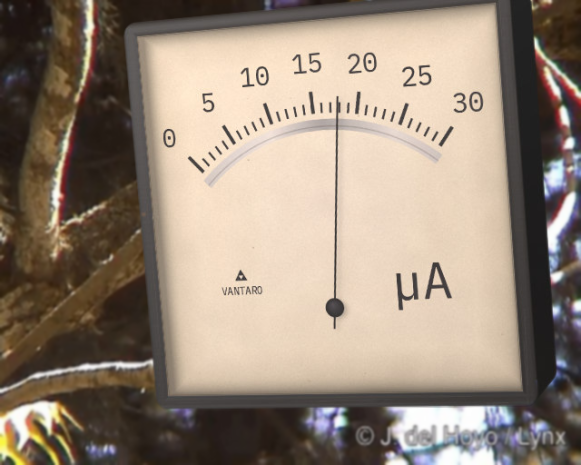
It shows 18 µA
